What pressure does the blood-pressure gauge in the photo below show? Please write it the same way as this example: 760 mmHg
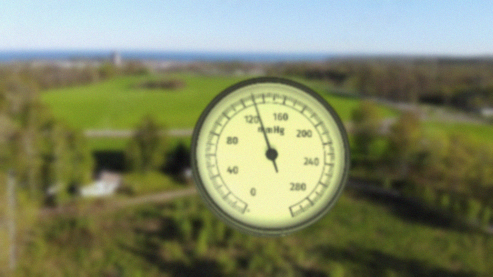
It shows 130 mmHg
